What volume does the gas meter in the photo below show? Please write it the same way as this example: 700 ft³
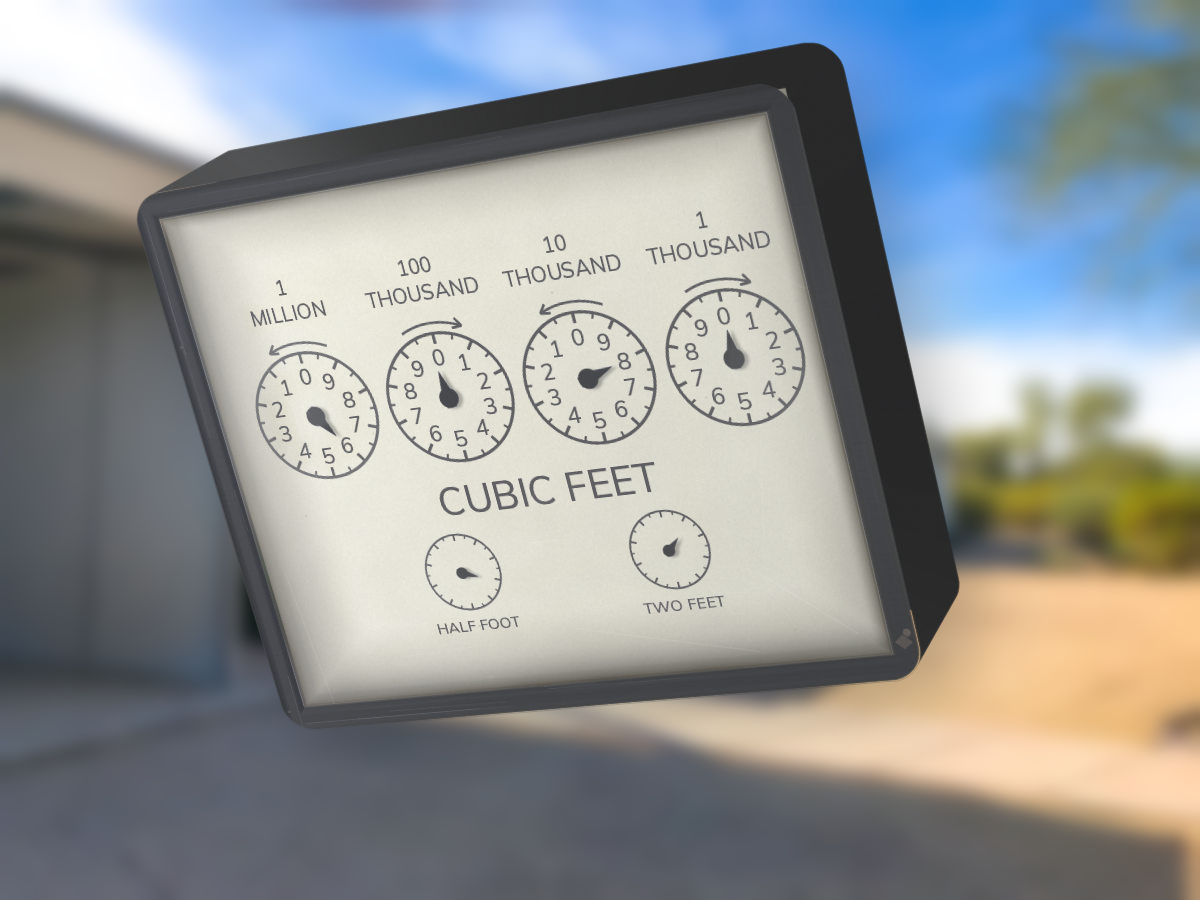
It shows 598000 ft³
